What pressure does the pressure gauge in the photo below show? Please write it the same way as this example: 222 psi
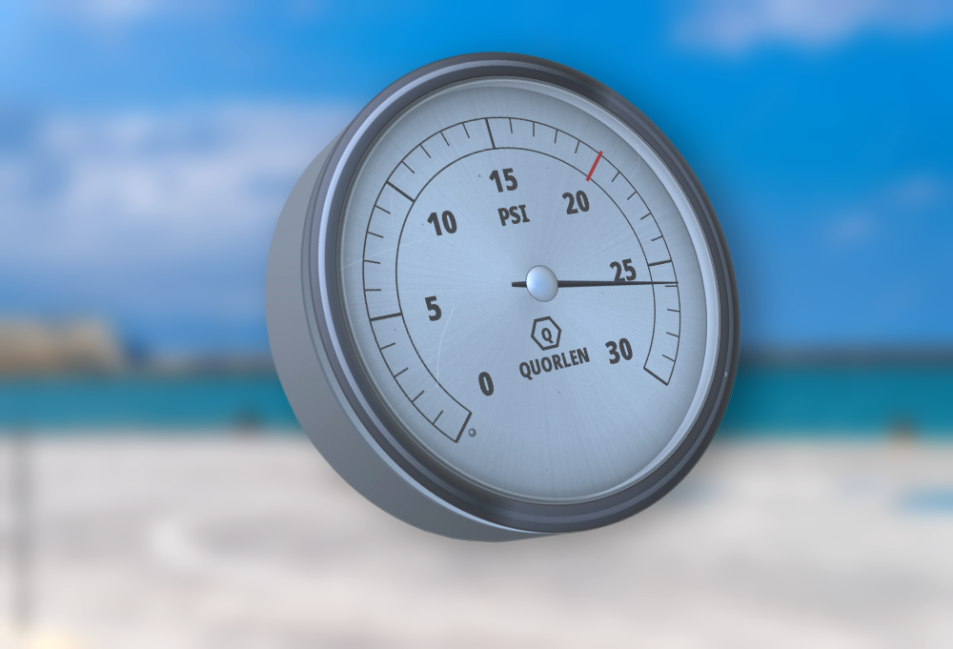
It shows 26 psi
